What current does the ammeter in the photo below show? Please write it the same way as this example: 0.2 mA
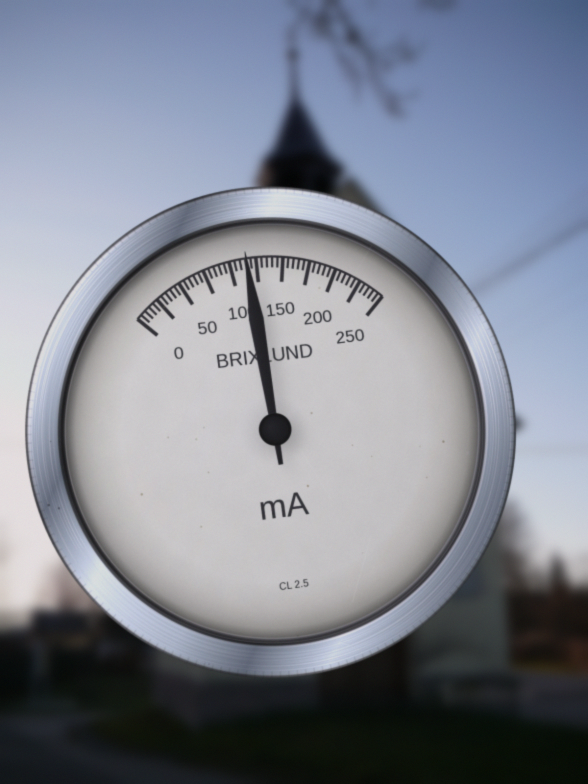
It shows 115 mA
